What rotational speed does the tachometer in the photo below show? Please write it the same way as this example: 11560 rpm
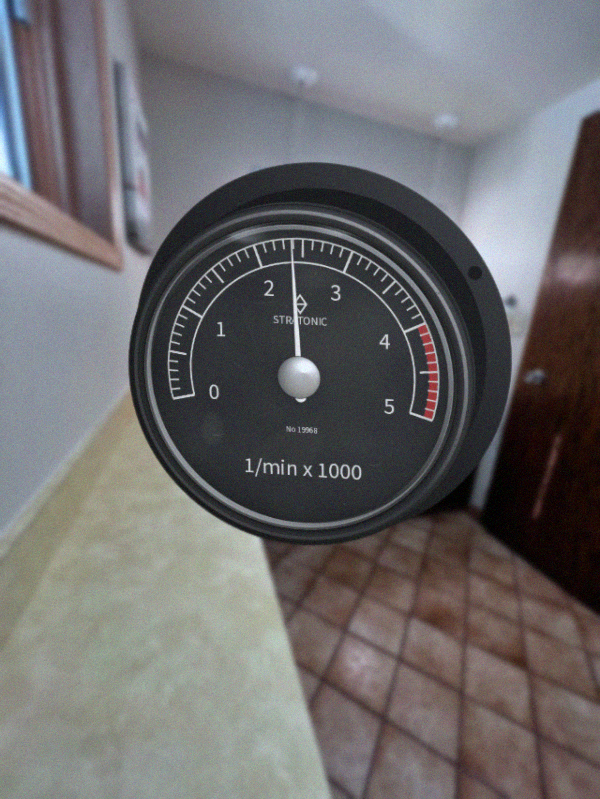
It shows 2400 rpm
